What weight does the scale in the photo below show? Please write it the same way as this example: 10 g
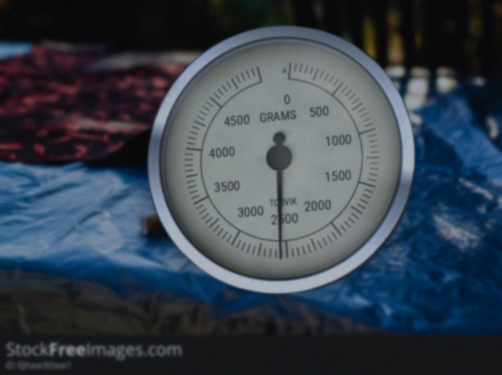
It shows 2550 g
